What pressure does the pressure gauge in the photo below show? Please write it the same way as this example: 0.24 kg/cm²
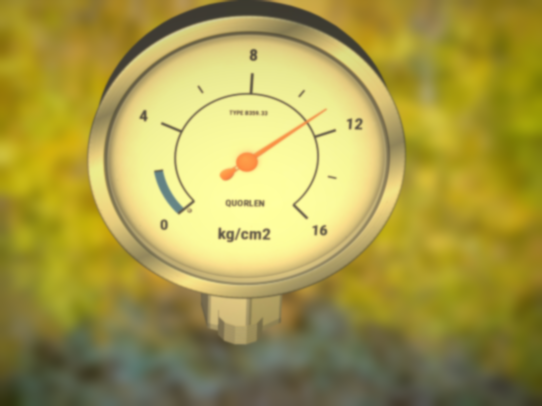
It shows 11 kg/cm²
